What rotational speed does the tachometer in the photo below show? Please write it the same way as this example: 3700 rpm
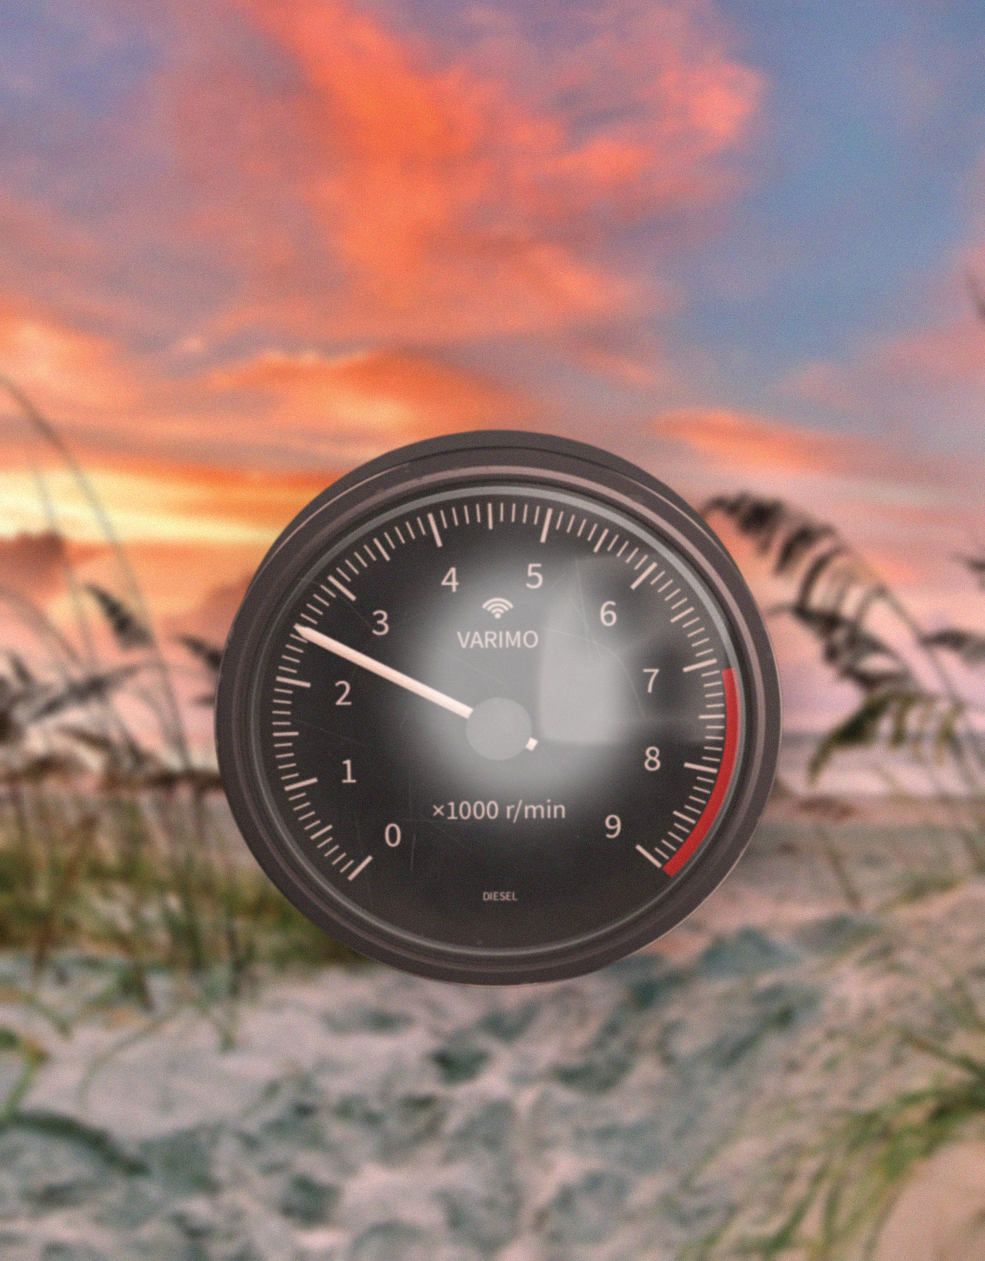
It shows 2500 rpm
